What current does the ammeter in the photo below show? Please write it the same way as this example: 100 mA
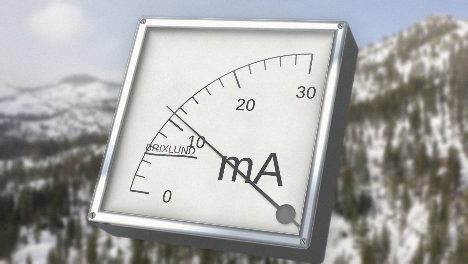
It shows 11 mA
